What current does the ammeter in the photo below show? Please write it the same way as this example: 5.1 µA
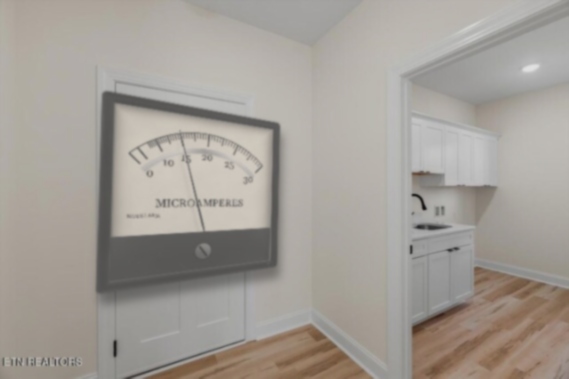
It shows 15 µA
